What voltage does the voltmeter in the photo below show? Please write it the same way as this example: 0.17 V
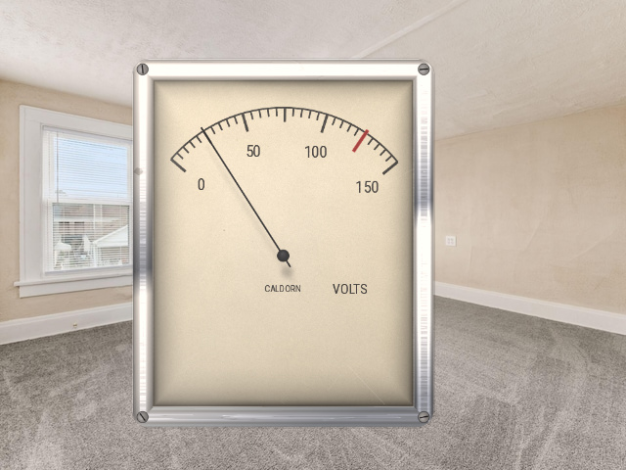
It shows 25 V
